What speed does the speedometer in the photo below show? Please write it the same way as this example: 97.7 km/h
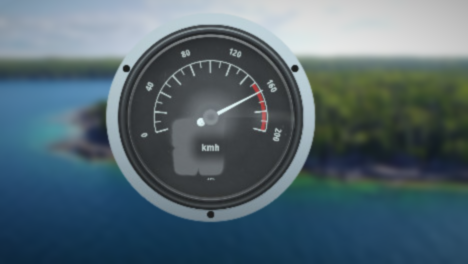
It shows 160 km/h
